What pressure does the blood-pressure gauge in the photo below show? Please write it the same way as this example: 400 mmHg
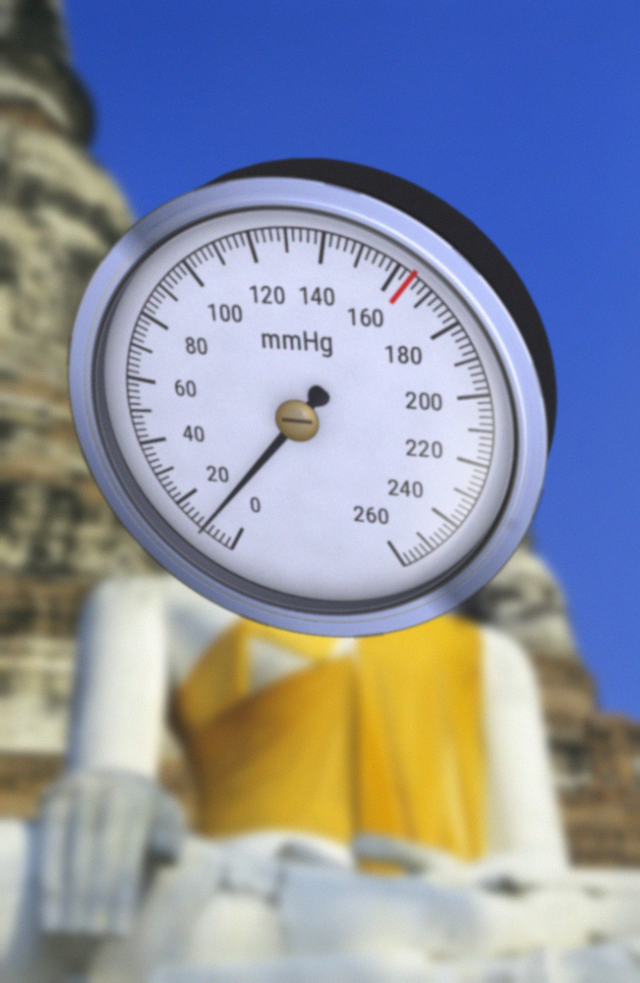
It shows 10 mmHg
